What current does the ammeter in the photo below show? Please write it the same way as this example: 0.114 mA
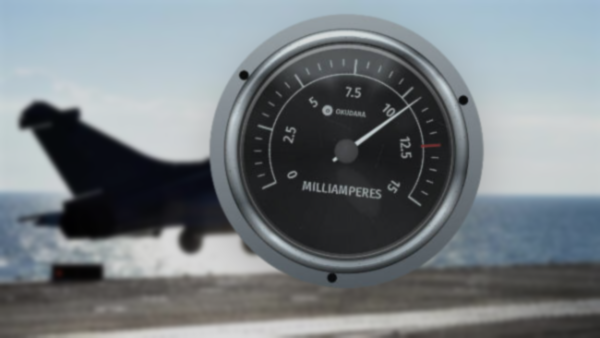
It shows 10.5 mA
